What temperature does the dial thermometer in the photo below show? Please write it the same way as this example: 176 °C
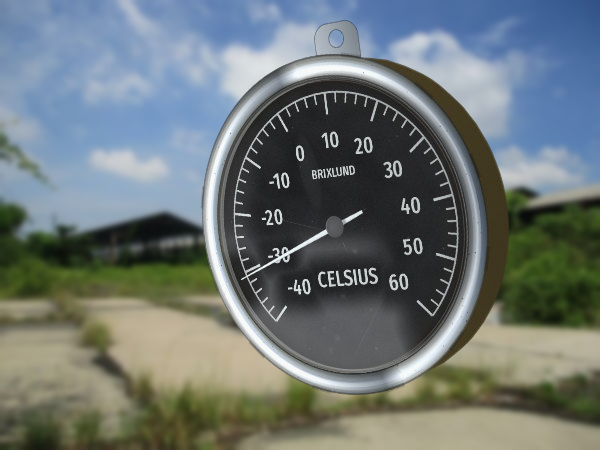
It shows -31 °C
